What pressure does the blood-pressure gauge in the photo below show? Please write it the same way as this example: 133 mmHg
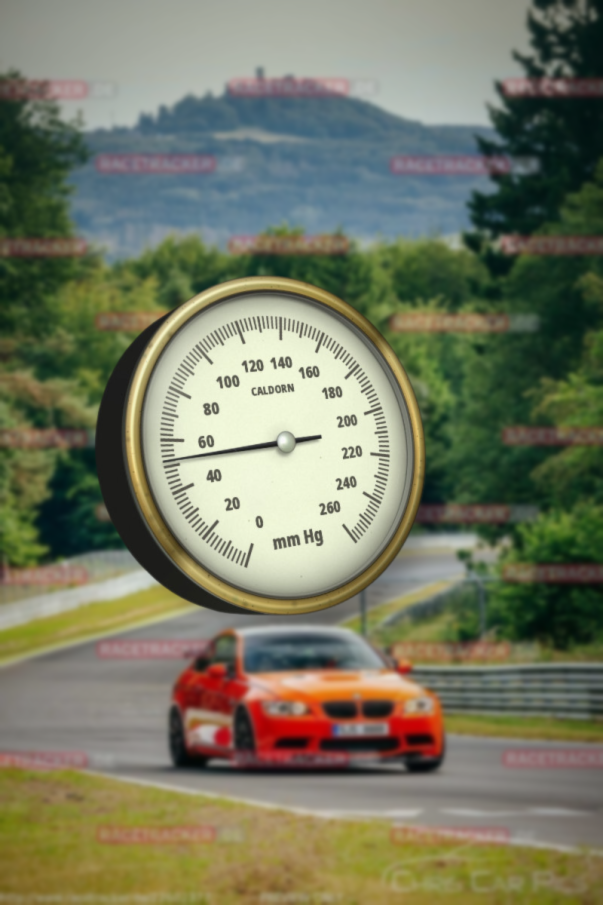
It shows 52 mmHg
